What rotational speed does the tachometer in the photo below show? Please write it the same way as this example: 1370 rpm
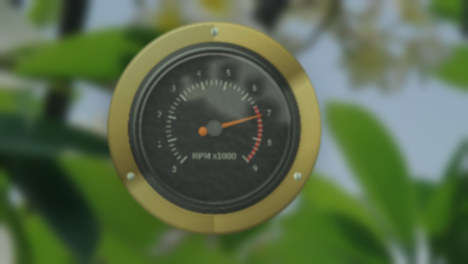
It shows 7000 rpm
